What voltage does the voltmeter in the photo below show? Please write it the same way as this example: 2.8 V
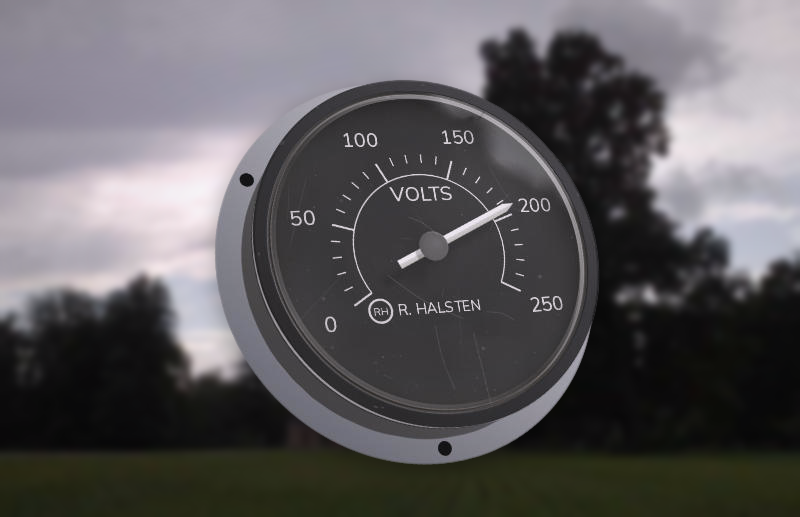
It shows 195 V
